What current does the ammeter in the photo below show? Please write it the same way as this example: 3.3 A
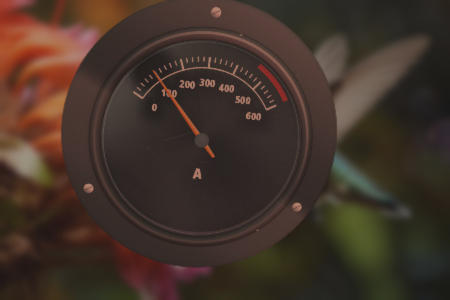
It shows 100 A
